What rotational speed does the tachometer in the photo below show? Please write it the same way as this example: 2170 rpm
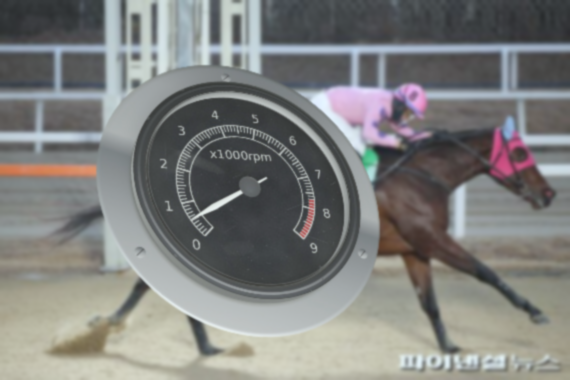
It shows 500 rpm
